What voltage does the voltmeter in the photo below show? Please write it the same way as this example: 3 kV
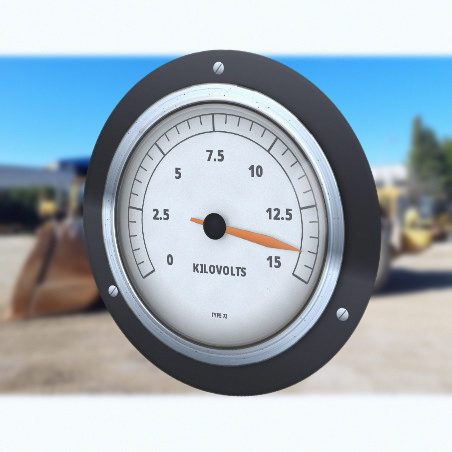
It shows 14 kV
